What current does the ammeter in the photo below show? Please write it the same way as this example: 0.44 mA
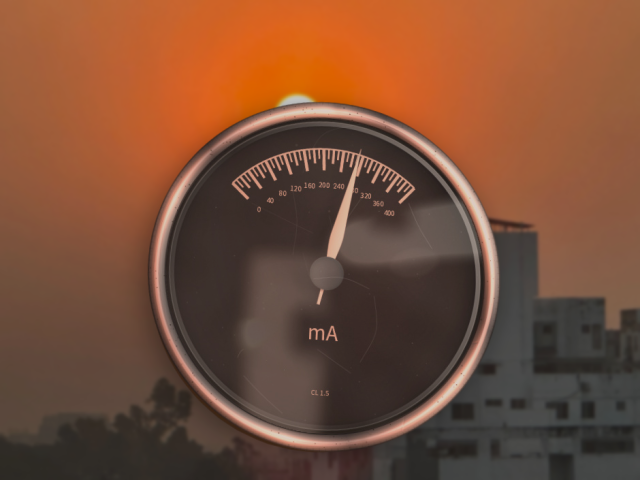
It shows 270 mA
